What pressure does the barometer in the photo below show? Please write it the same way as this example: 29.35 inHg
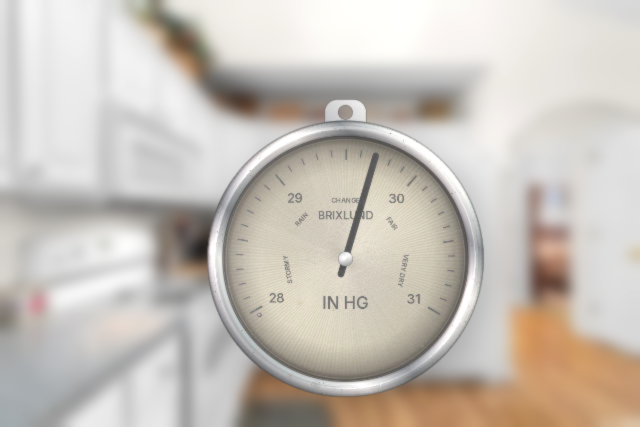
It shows 29.7 inHg
